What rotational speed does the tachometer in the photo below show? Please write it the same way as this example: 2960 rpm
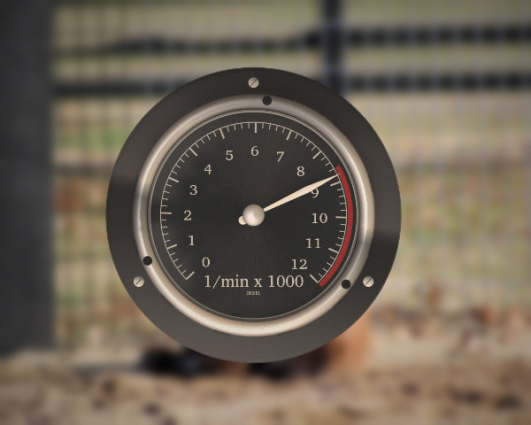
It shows 8800 rpm
